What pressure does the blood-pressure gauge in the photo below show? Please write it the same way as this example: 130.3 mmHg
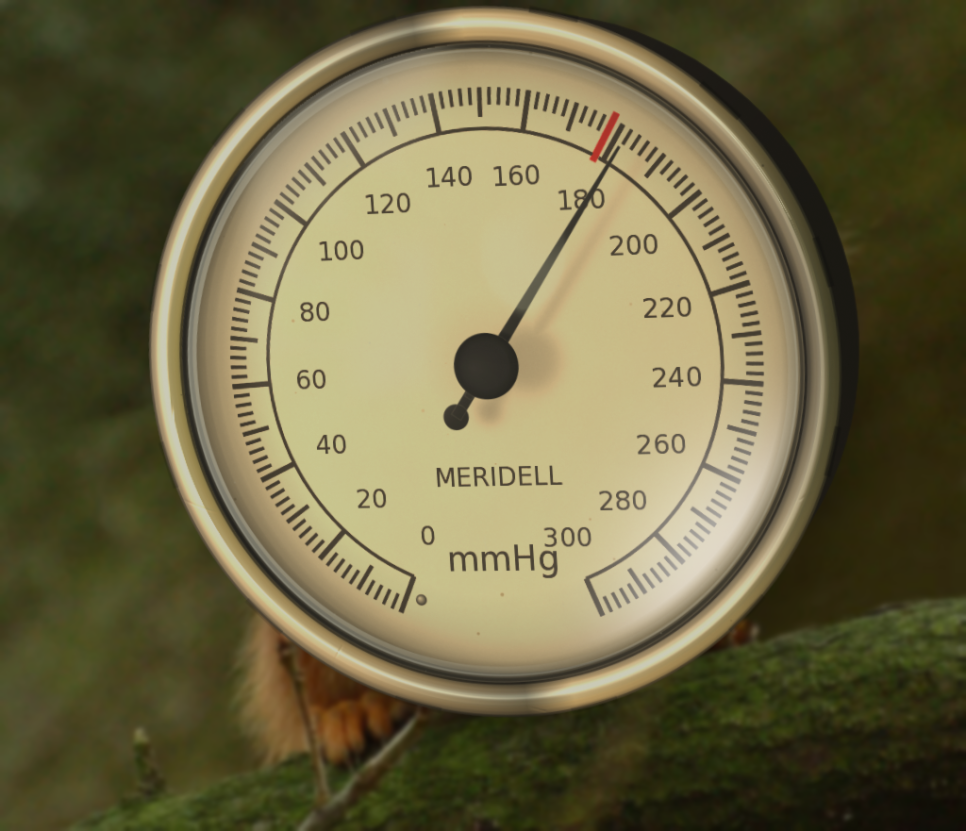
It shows 182 mmHg
